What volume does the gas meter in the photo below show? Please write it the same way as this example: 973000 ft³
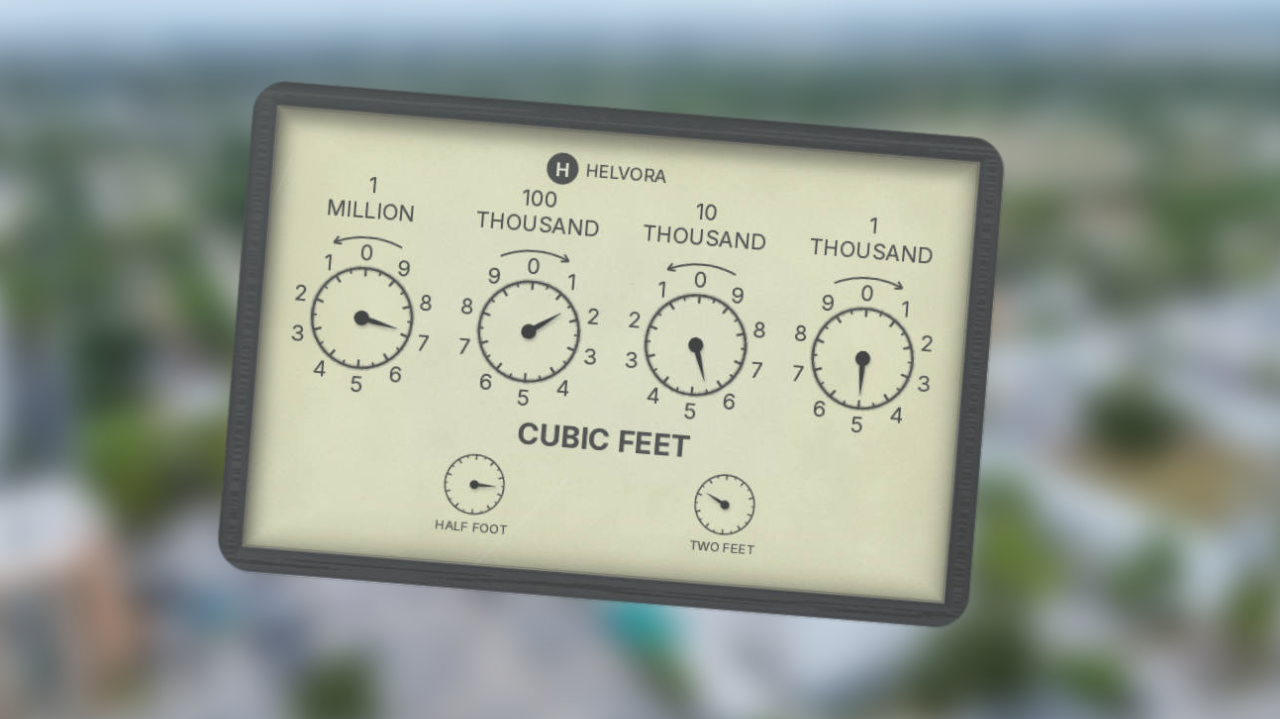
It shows 715500 ft³
